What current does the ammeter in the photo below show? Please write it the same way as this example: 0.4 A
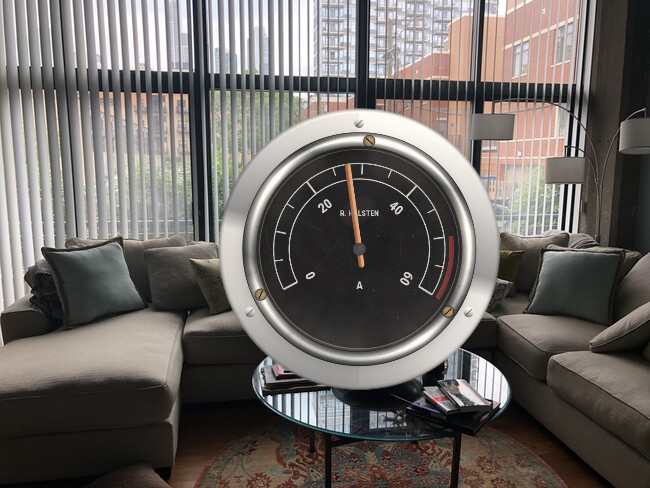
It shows 27.5 A
